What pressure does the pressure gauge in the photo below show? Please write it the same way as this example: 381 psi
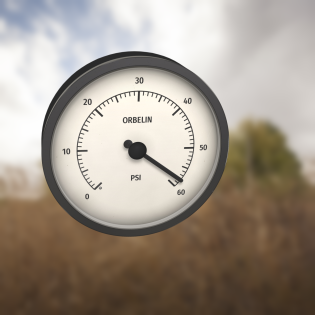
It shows 58 psi
